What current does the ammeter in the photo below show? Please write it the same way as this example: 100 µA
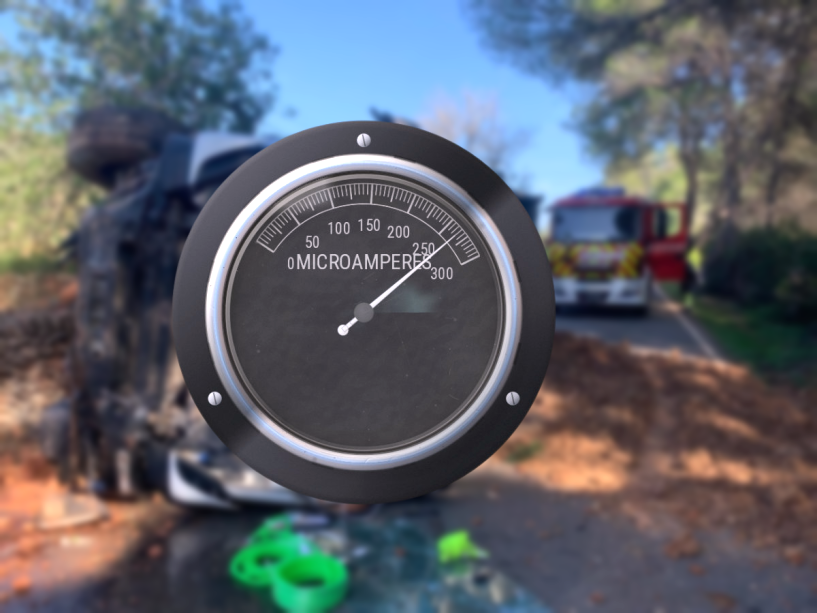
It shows 265 µA
